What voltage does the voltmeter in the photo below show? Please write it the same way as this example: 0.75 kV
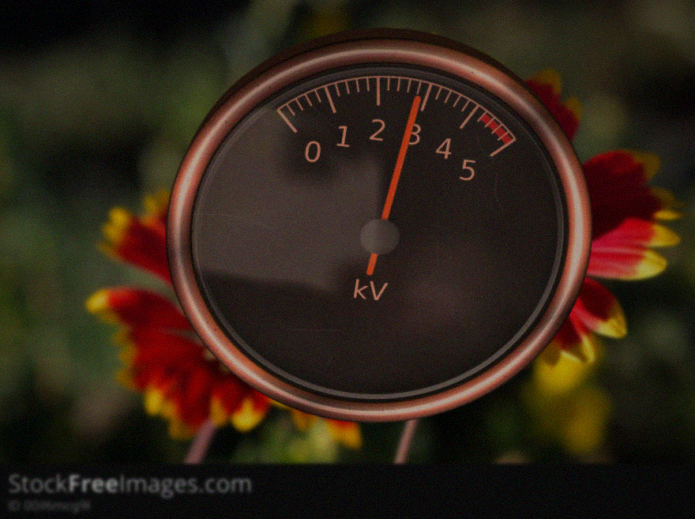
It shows 2.8 kV
